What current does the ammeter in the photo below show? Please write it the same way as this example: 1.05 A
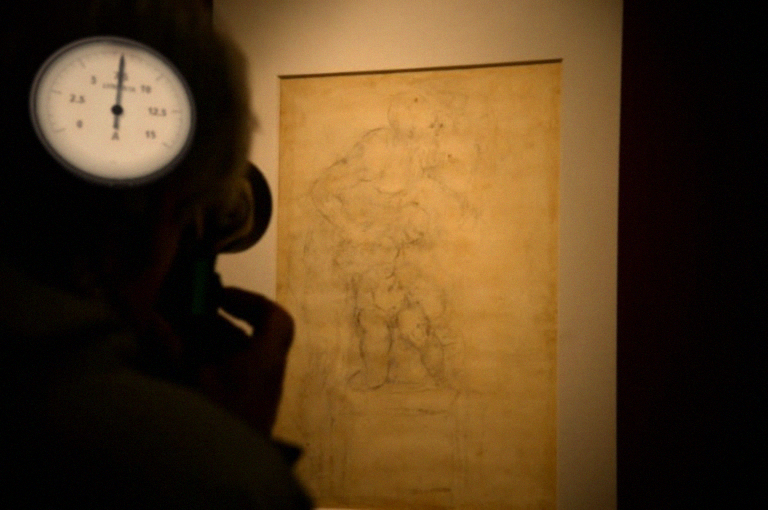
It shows 7.5 A
